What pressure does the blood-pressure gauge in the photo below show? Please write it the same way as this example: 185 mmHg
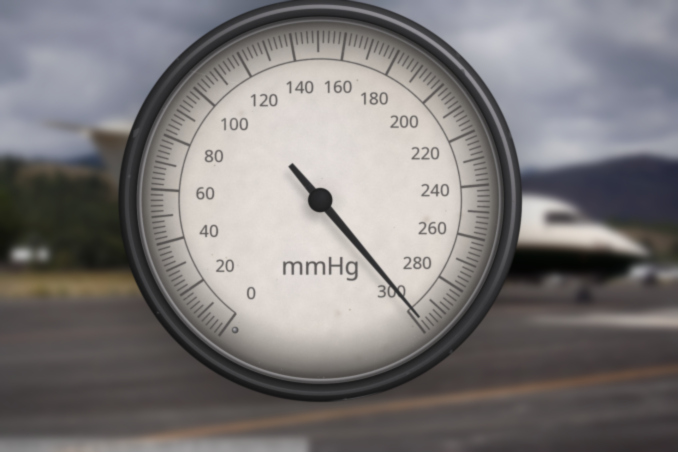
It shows 298 mmHg
